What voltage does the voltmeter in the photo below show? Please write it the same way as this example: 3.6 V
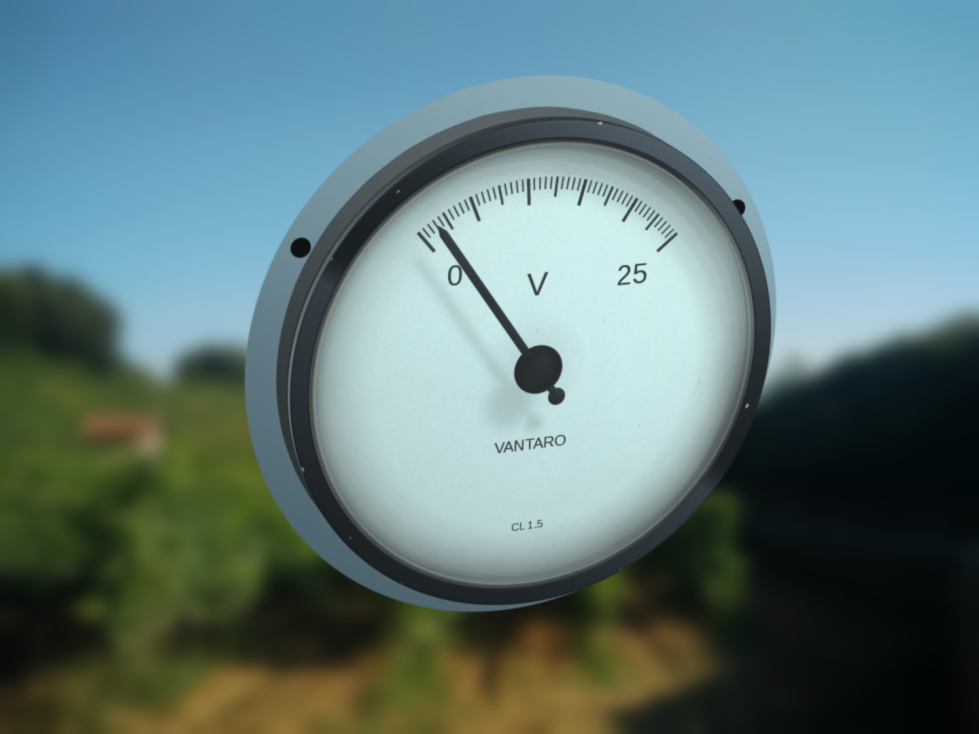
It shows 1.5 V
